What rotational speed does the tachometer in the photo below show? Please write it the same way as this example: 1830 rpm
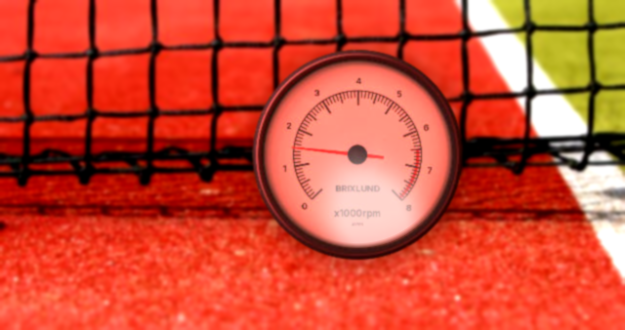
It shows 1500 rpm
